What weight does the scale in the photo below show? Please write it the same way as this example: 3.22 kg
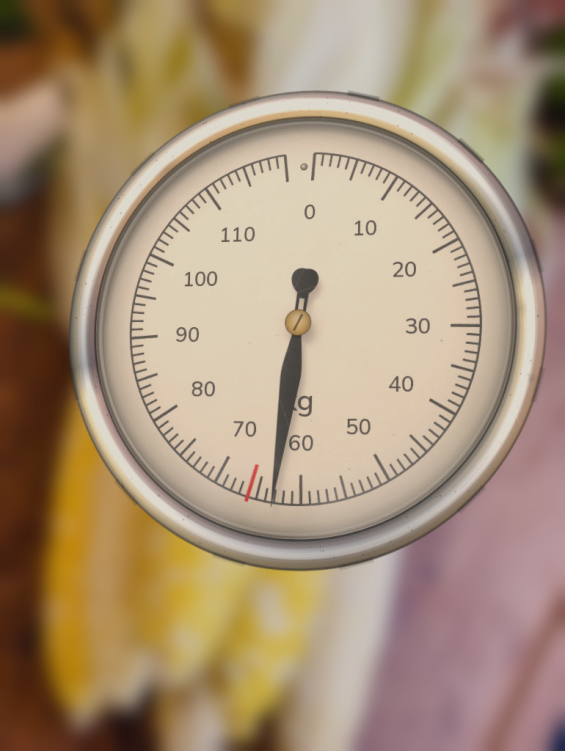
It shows 63 kg
